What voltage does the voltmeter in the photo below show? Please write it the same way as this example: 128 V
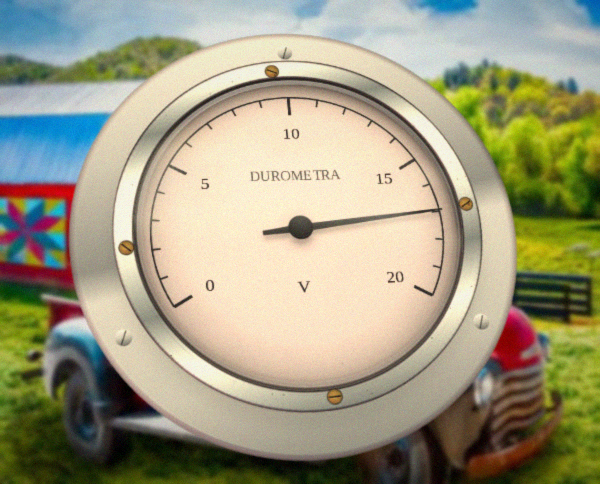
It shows 17 V
